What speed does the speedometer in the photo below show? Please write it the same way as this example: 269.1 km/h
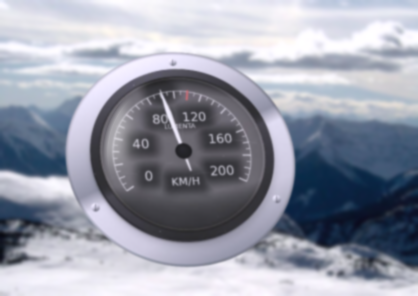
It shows 90 km/h
